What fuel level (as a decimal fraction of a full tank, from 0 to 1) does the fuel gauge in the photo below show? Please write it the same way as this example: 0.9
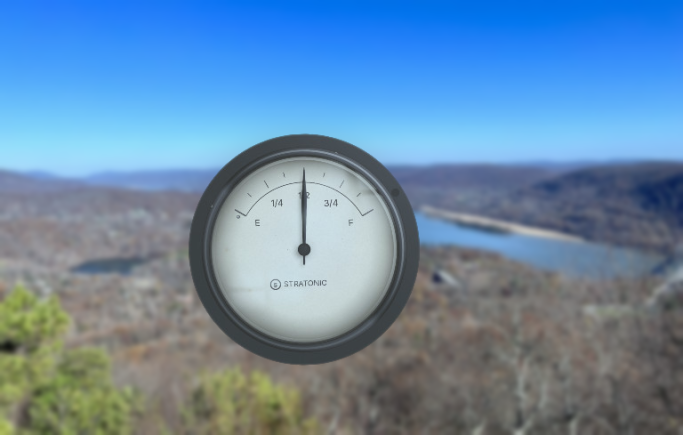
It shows 0.5
